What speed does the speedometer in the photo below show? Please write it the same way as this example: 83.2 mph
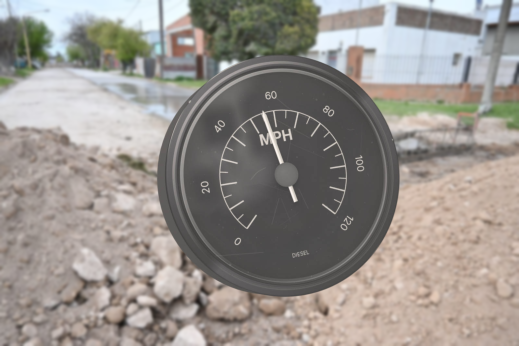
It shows 55 mph
